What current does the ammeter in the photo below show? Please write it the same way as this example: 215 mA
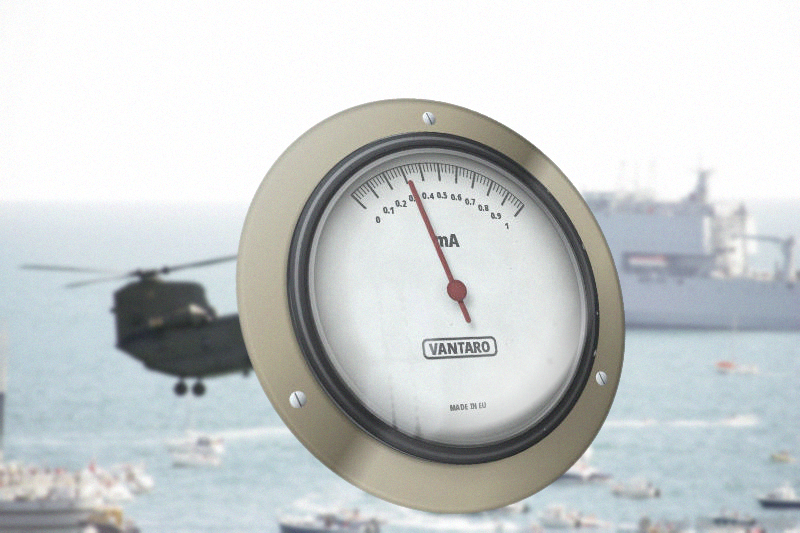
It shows 0.3 mA
